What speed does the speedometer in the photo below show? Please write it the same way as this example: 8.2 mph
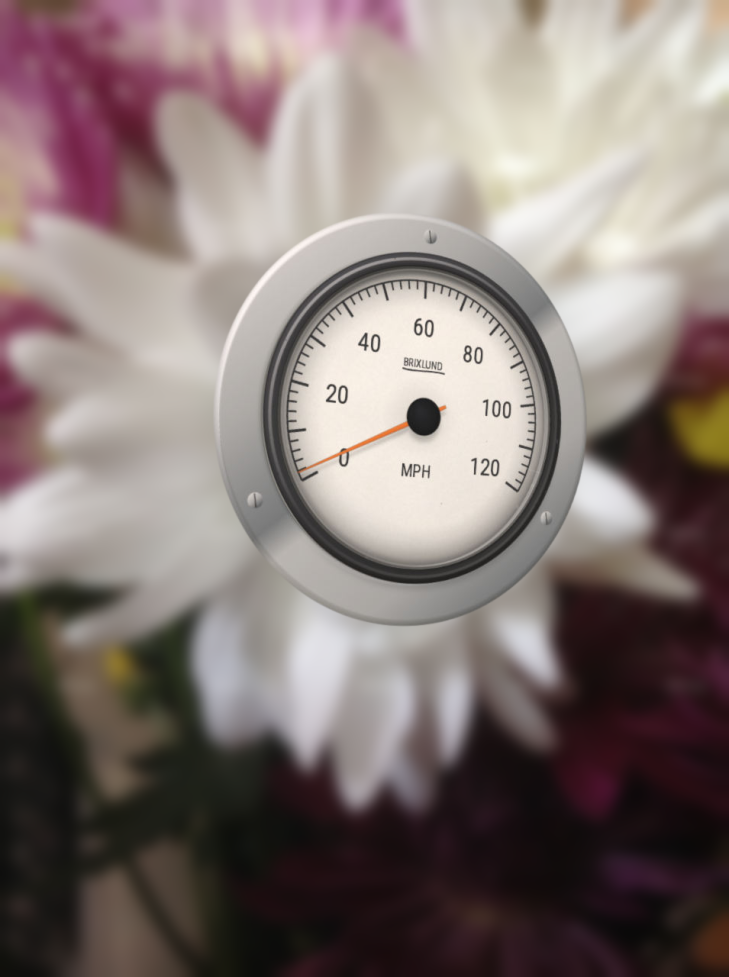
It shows 2 mph
